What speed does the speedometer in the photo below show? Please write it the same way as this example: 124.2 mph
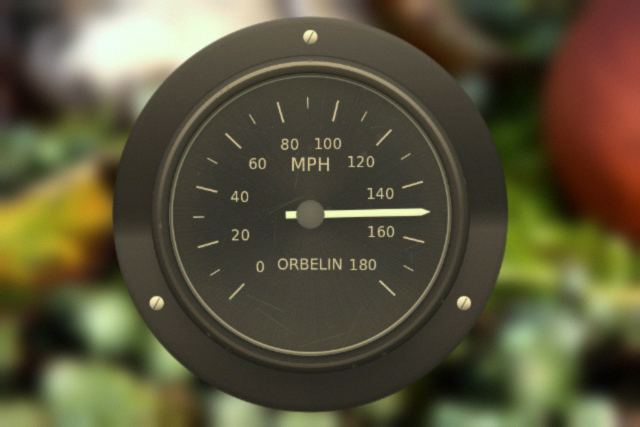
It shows 150 mph
